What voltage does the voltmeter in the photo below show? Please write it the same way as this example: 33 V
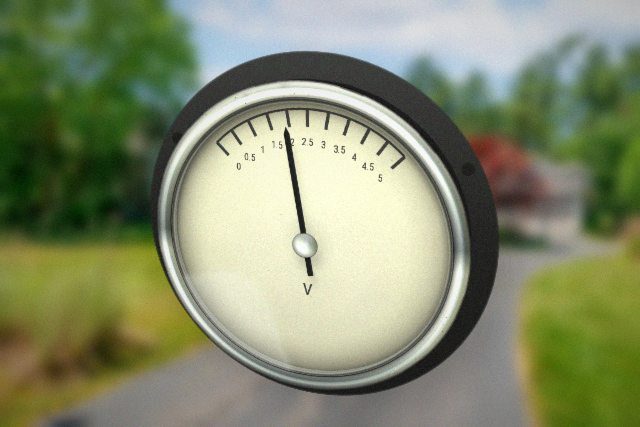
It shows 2 V
